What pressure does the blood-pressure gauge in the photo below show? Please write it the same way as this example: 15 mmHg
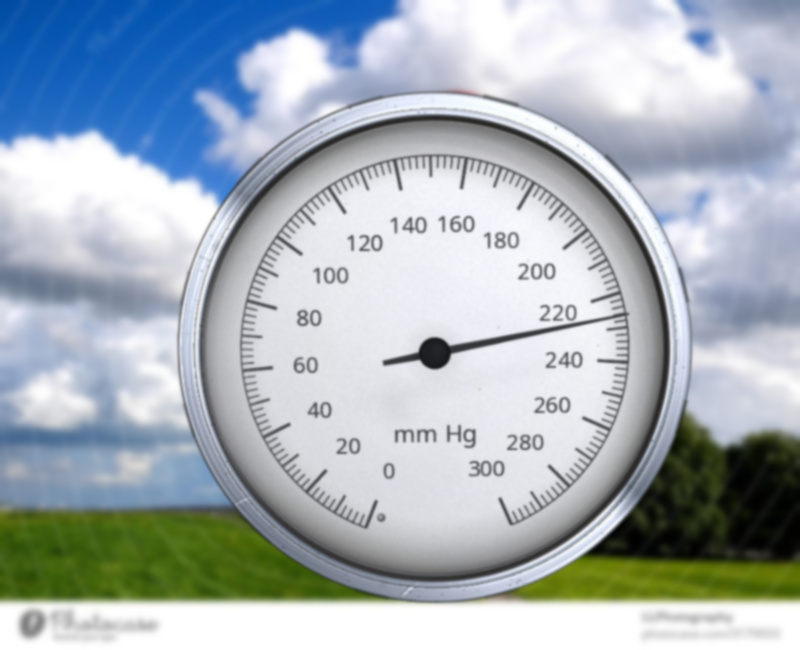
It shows 226 mmHg
